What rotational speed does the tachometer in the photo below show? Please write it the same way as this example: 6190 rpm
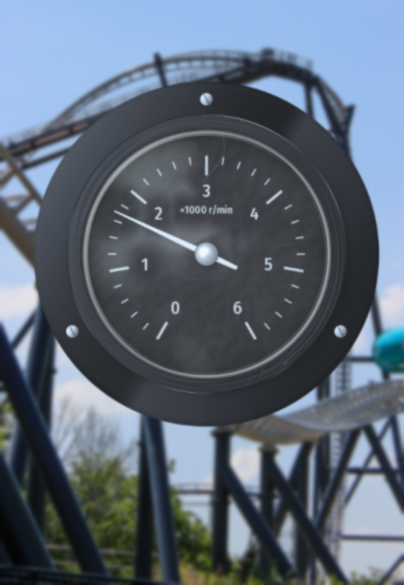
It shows 1700 rpm
